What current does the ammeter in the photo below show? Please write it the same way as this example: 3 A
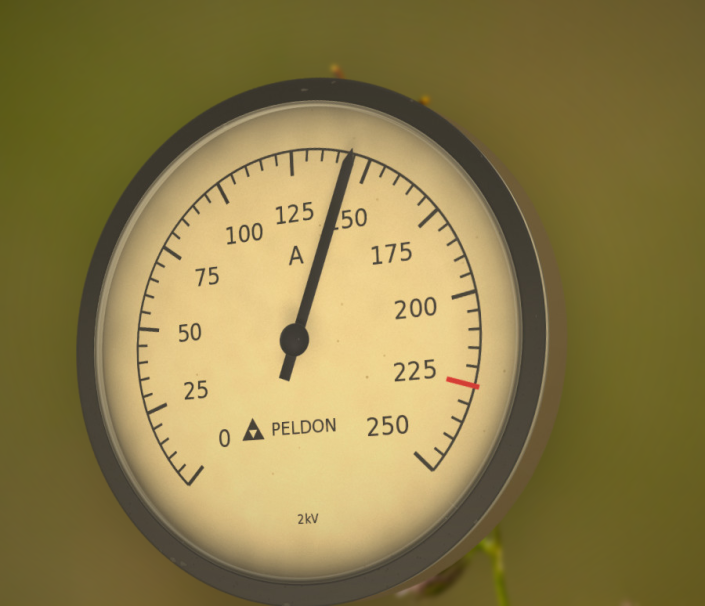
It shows 145 A
